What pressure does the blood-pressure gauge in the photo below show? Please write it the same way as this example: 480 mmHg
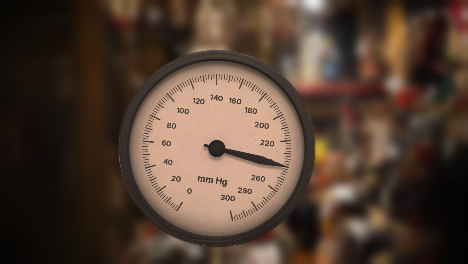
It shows 240 mmHg
